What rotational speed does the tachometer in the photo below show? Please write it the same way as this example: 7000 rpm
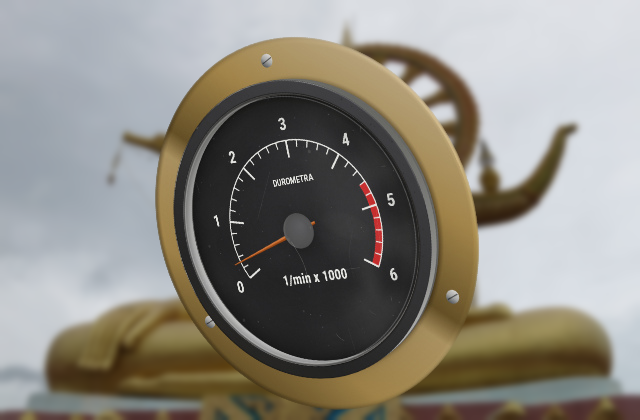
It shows 300 rpm
